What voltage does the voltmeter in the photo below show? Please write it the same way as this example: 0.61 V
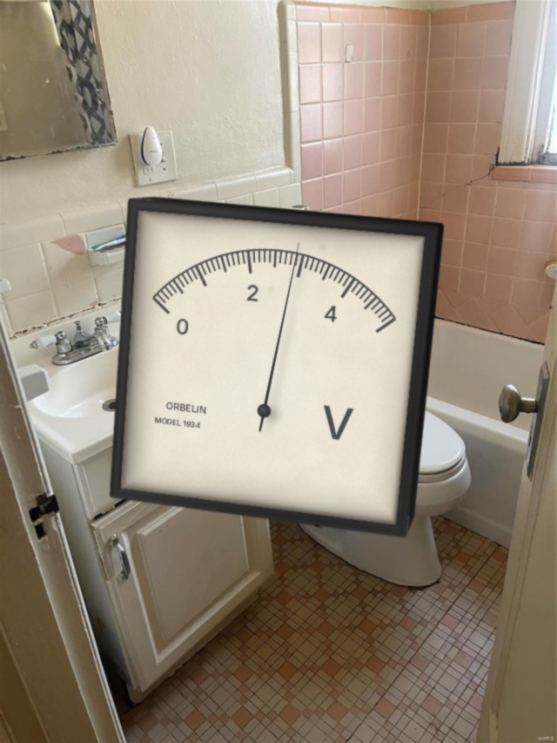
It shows 2.9 V
